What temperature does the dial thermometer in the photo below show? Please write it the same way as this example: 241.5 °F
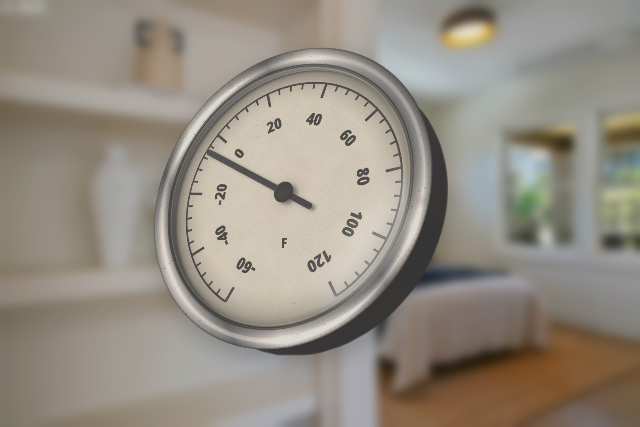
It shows -6 °F
